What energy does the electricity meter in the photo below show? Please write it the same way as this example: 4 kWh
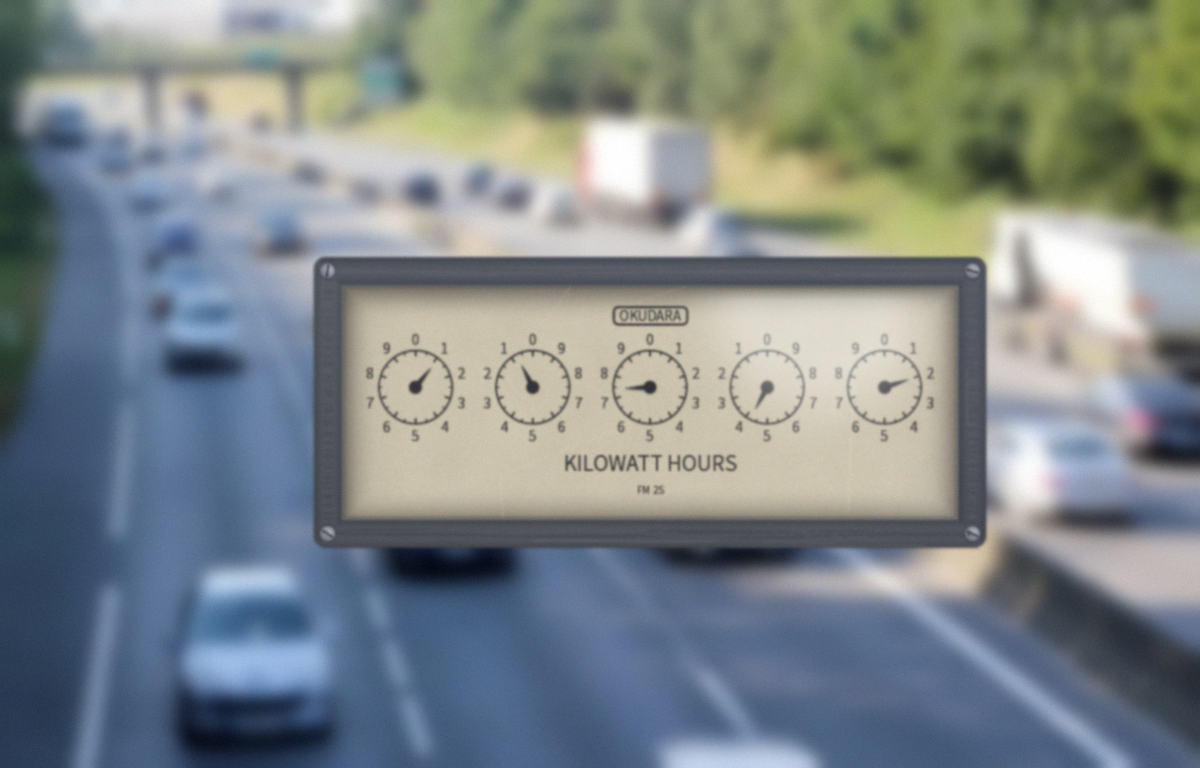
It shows 10742 kWh
